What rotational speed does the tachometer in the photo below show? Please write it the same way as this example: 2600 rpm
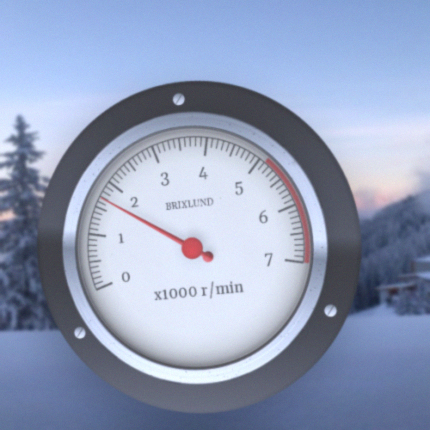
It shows 1700 rpm
